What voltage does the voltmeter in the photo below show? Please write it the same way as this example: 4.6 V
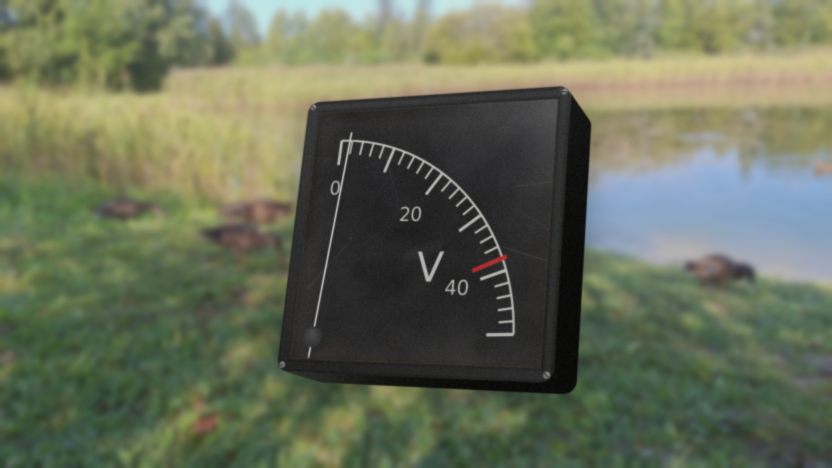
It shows 2 V
